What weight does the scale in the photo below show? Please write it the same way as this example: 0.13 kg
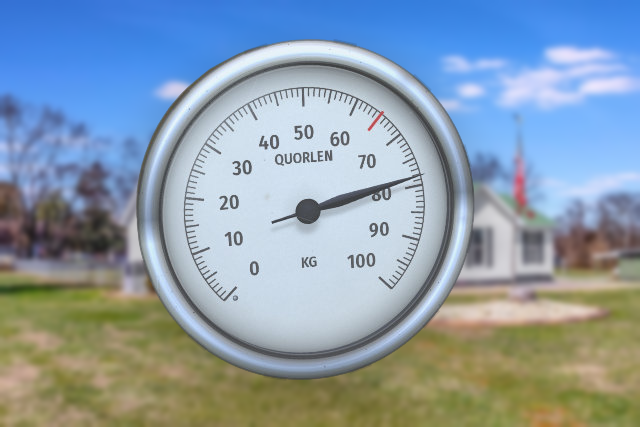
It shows 78 kg
